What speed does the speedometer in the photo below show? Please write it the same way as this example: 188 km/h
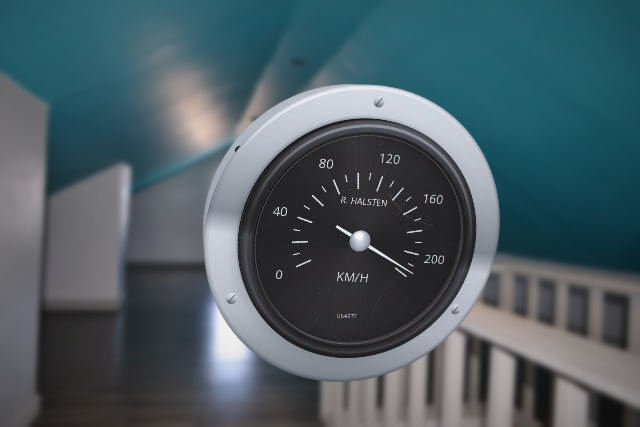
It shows 215 km/h
